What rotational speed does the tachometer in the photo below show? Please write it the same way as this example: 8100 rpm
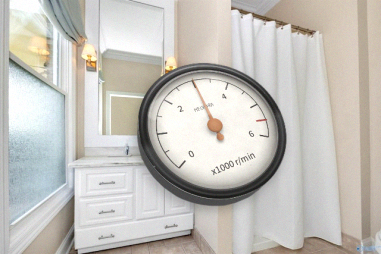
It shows 3000 rpm
